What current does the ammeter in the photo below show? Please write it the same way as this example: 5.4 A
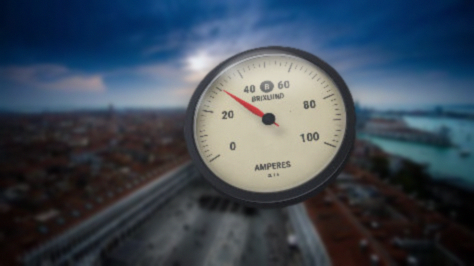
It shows 30 A
